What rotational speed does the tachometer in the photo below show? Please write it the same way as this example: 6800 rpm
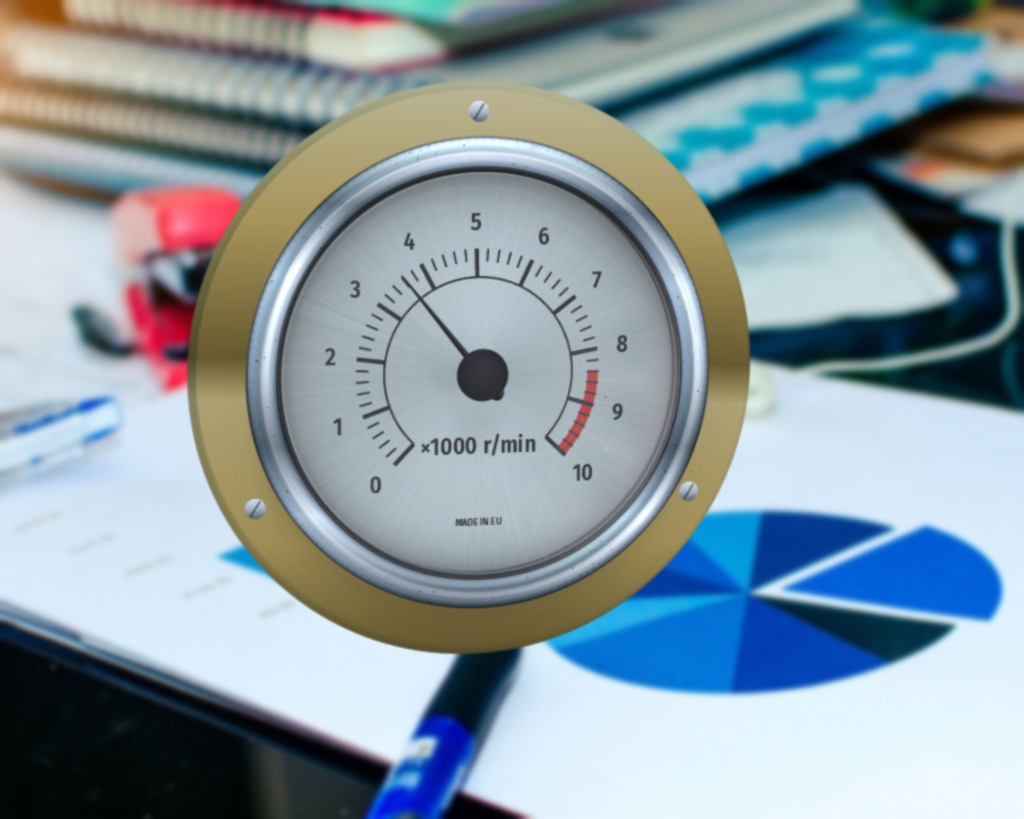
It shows 3600 rpm
